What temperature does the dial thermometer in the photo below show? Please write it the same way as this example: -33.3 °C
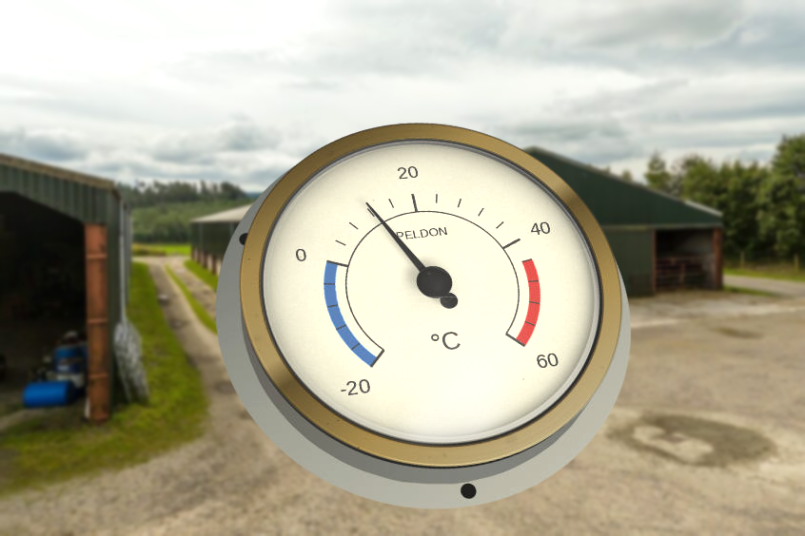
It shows 12 °C
